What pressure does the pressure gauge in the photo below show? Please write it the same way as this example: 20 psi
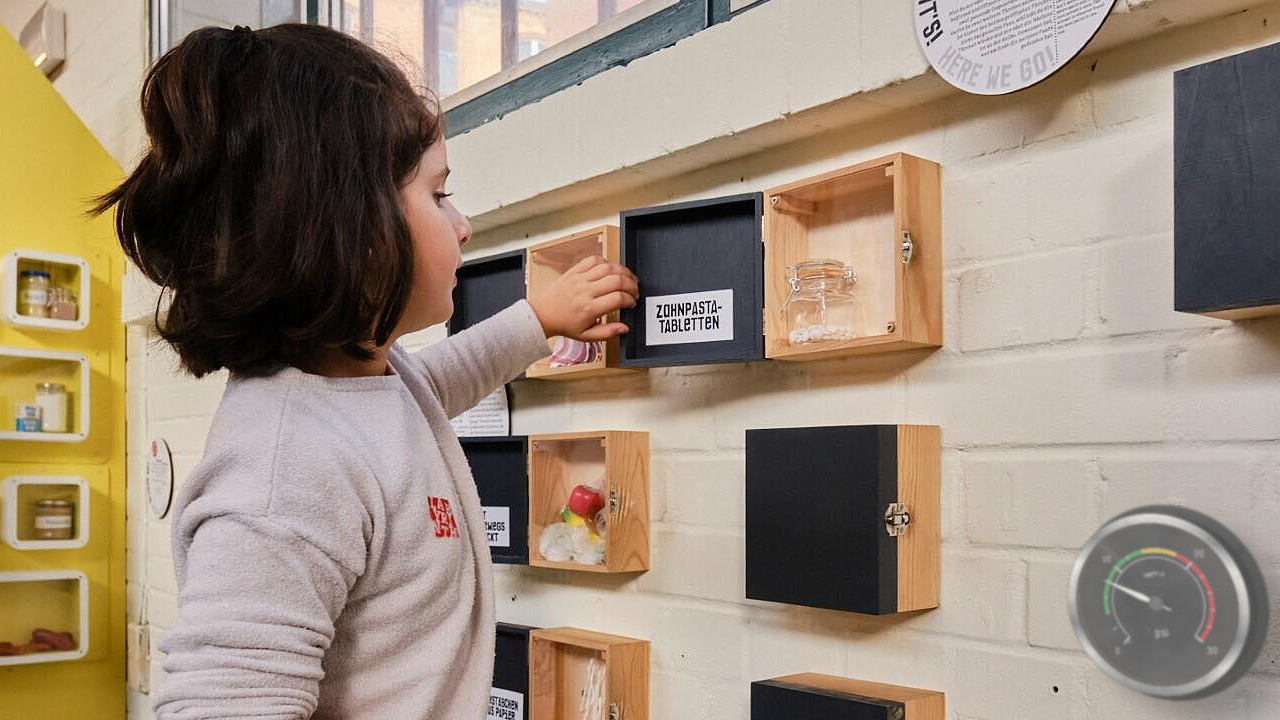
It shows 8 psi
